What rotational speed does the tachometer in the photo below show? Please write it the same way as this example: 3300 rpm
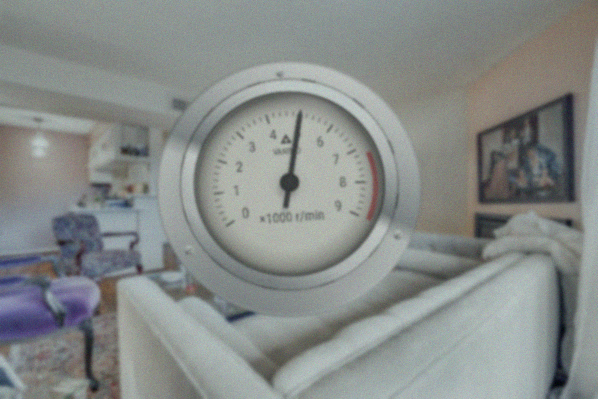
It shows 5000 rpm
